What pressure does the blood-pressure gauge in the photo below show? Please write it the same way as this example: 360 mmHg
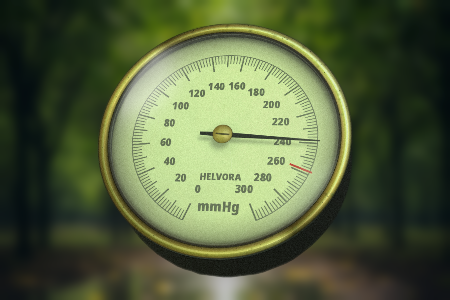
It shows 240 mmHg
